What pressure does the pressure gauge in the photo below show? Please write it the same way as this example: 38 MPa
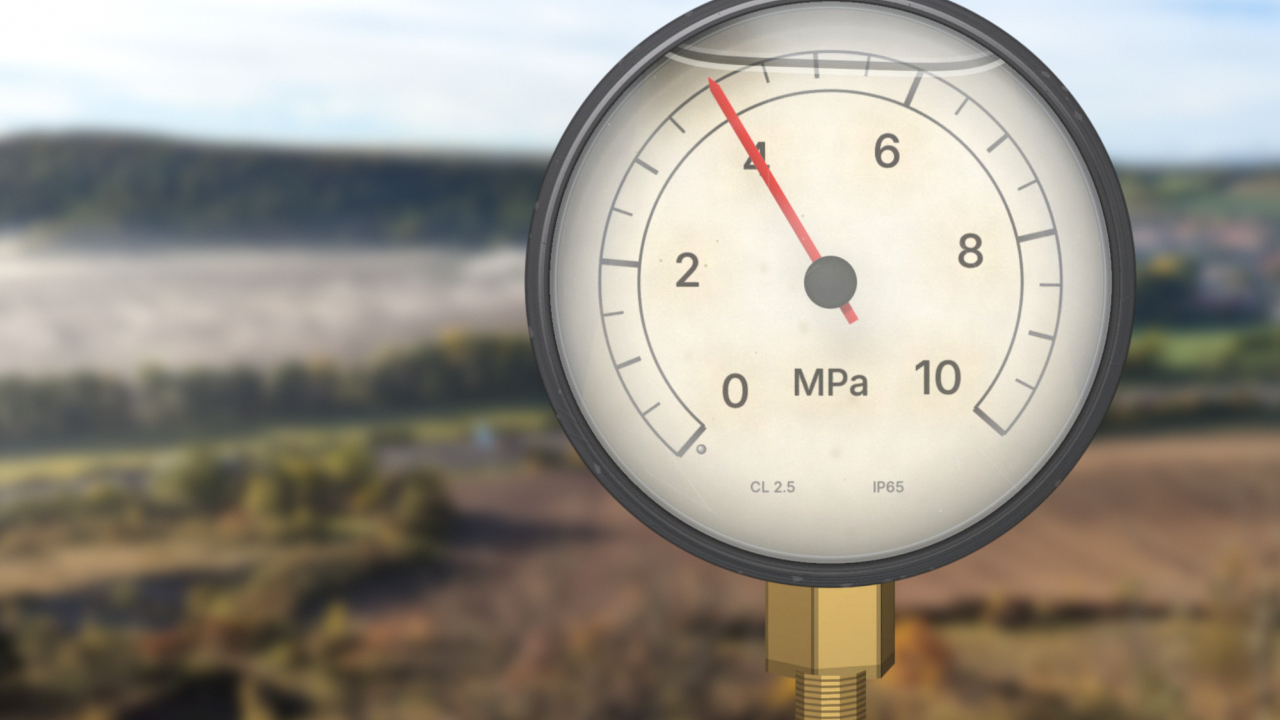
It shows 4 MPa
